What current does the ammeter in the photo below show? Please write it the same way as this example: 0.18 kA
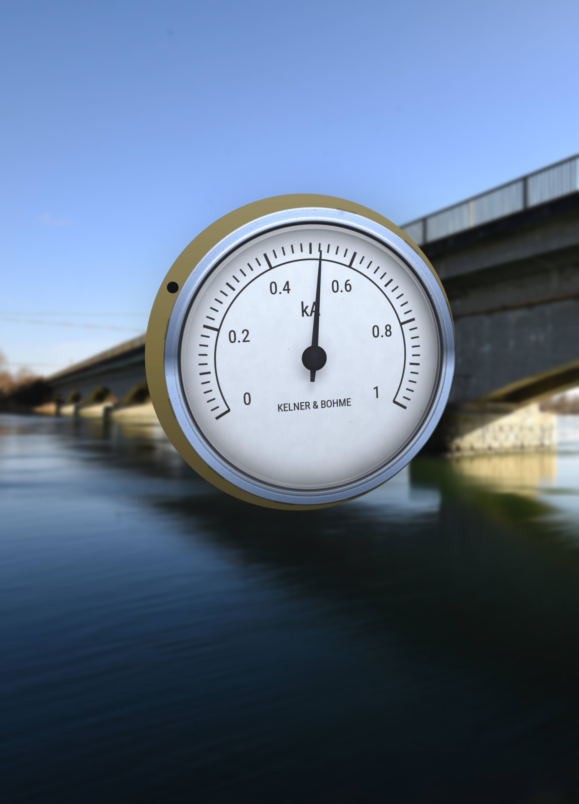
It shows 0.52 kA
